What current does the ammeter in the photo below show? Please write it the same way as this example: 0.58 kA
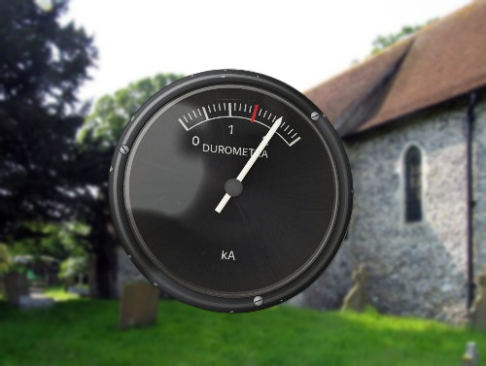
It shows 2 kA
